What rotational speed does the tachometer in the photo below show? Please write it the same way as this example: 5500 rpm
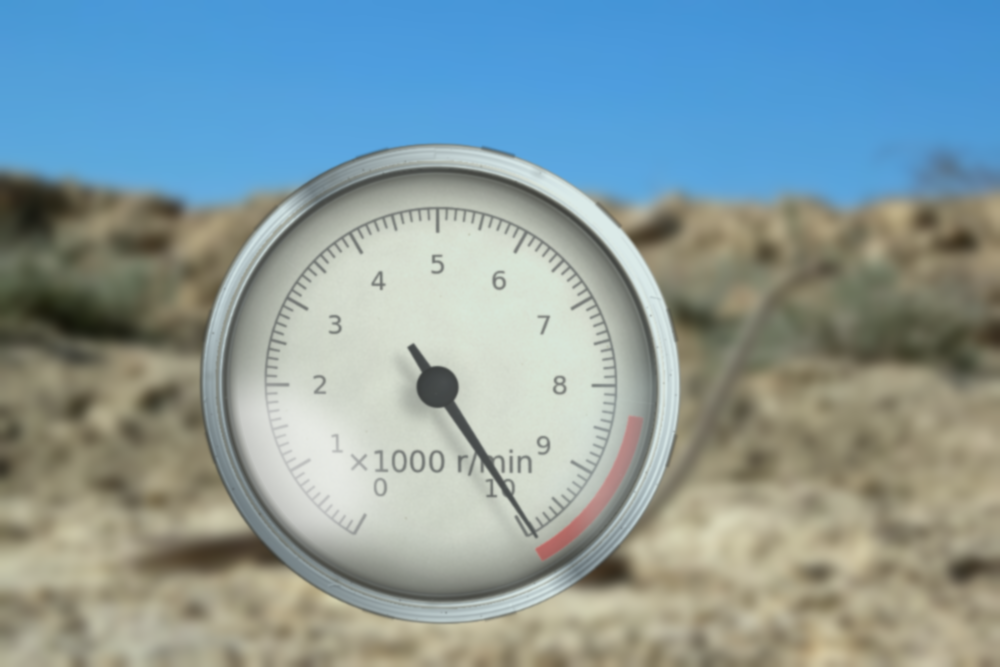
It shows 9900 rpm
